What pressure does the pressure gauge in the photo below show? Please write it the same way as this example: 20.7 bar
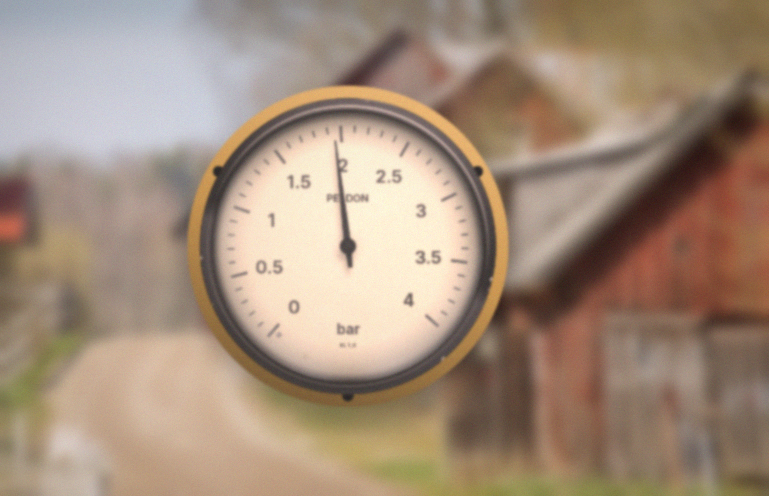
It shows 1.95 bar
